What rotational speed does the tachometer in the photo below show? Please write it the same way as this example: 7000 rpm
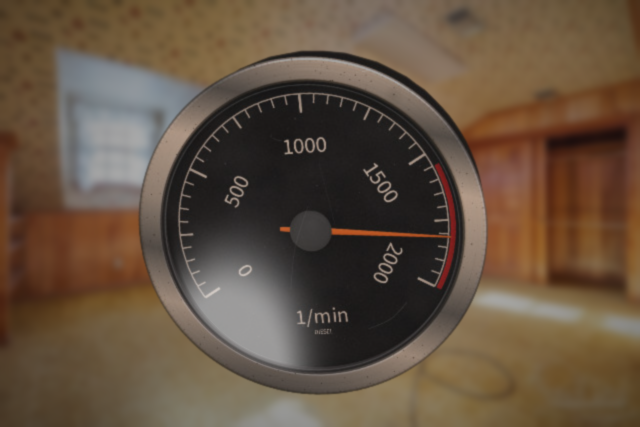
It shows 1800 rpm
